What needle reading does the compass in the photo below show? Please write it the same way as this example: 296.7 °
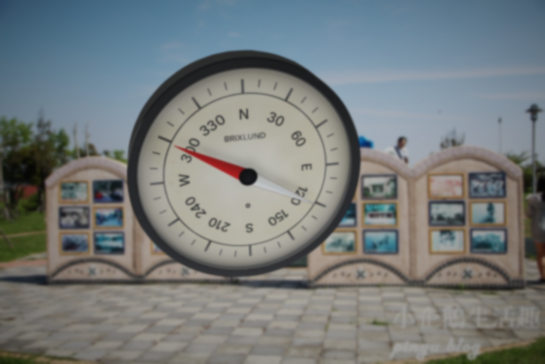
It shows 300 °
